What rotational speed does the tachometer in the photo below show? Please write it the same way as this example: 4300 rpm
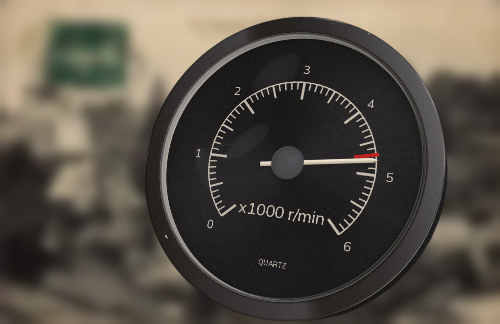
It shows 4800 rpm
